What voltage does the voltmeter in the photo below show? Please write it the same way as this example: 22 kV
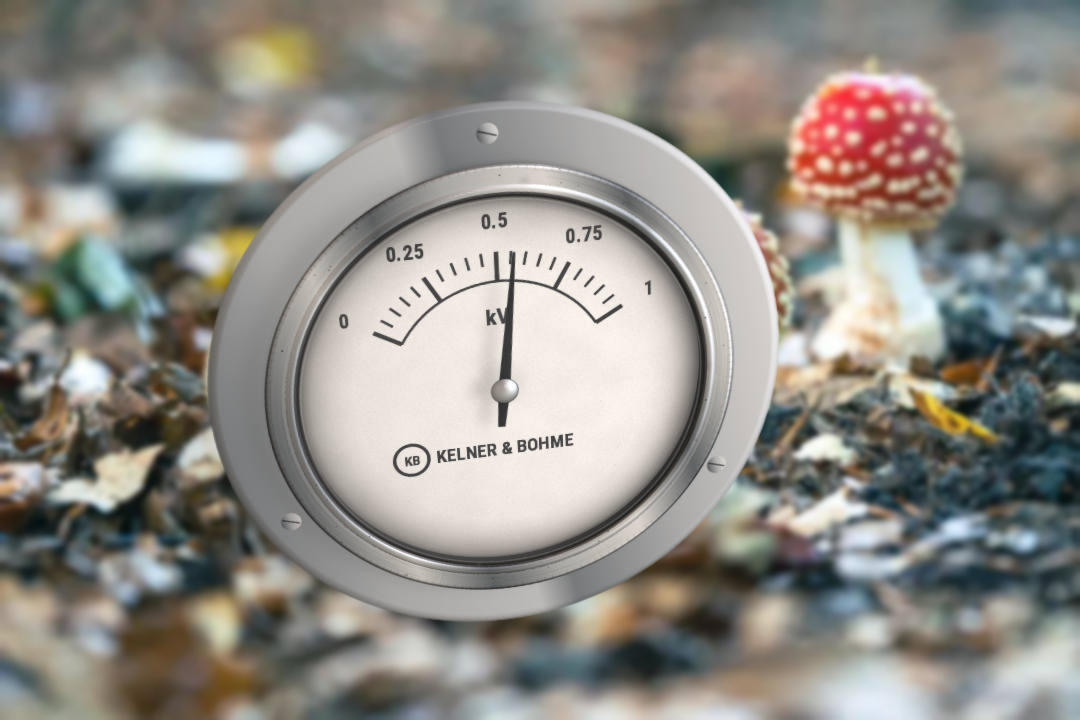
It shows 0.55 kV
